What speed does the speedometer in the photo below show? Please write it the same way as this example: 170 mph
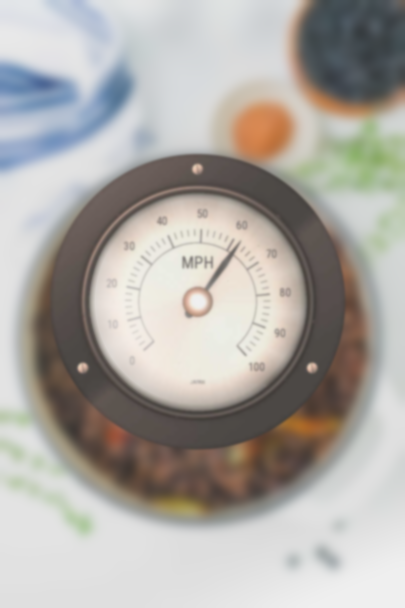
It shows 62 mph
